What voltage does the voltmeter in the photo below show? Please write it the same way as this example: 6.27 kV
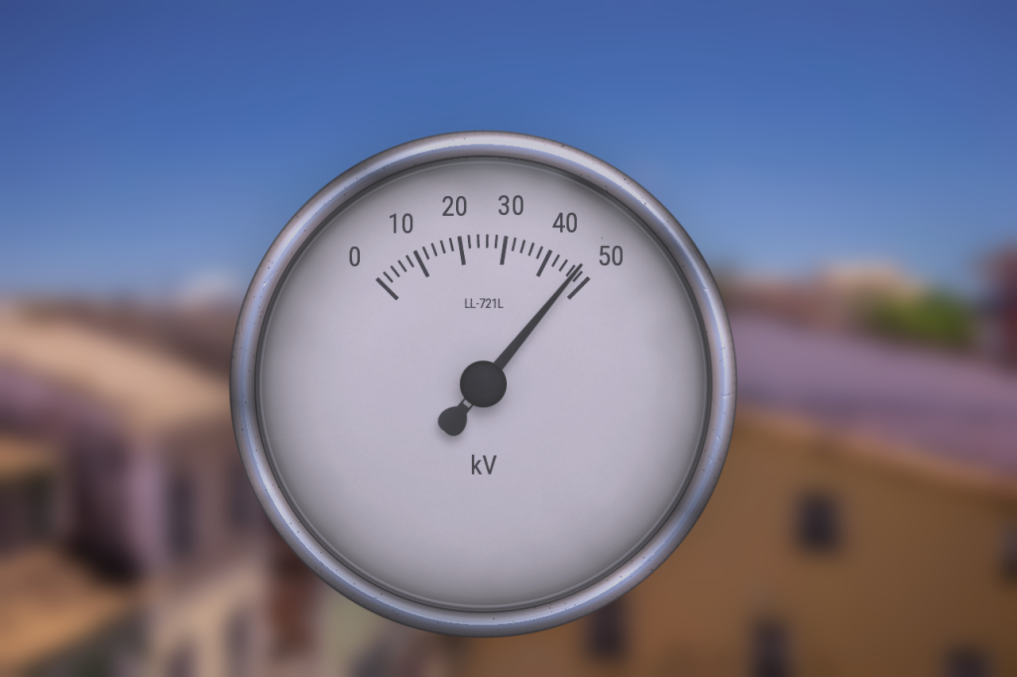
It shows 47 kV
